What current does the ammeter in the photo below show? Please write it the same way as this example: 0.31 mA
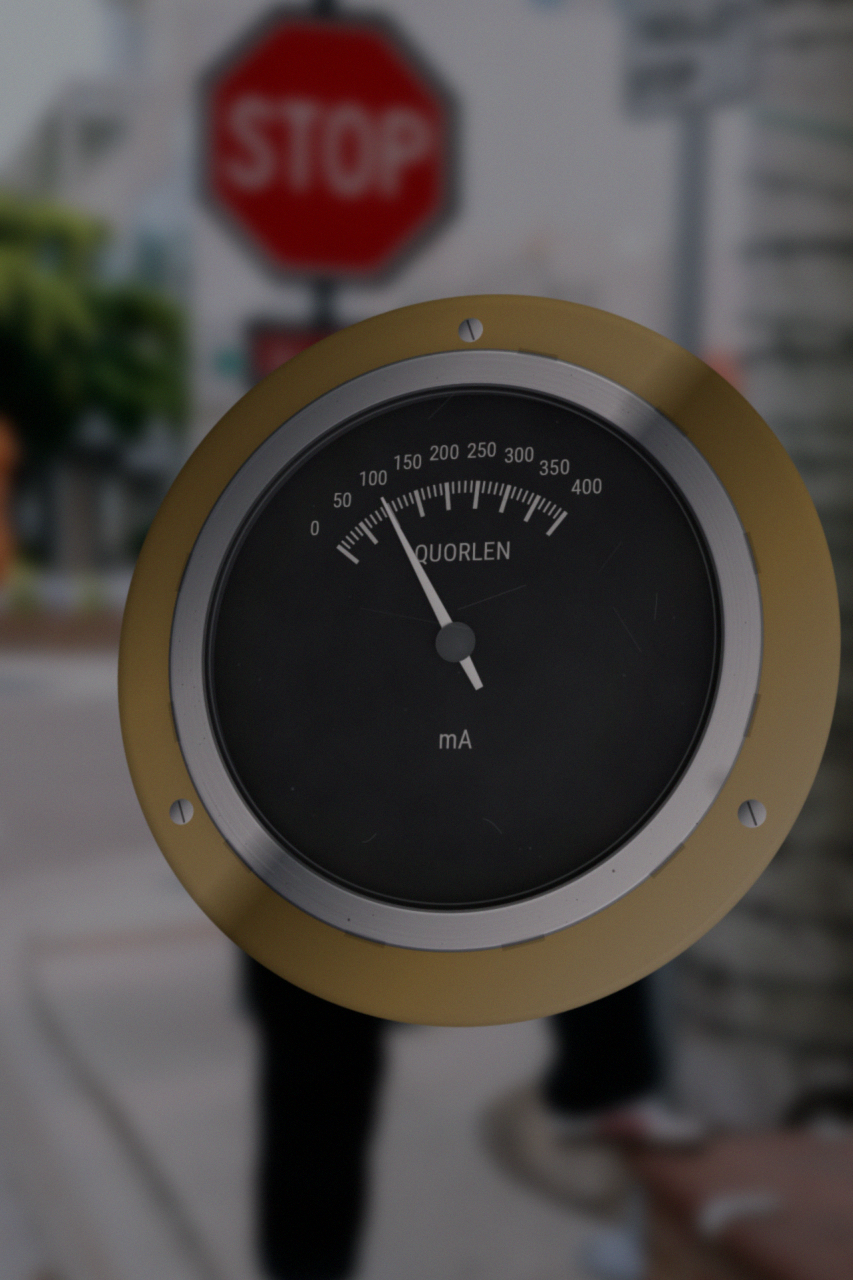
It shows 100 mA
